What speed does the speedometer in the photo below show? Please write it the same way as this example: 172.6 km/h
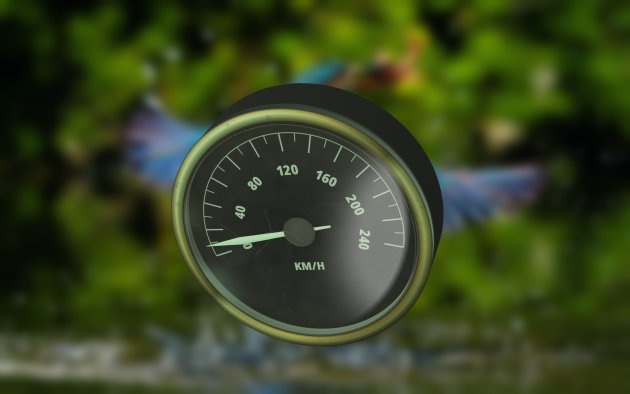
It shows 10 km/h
